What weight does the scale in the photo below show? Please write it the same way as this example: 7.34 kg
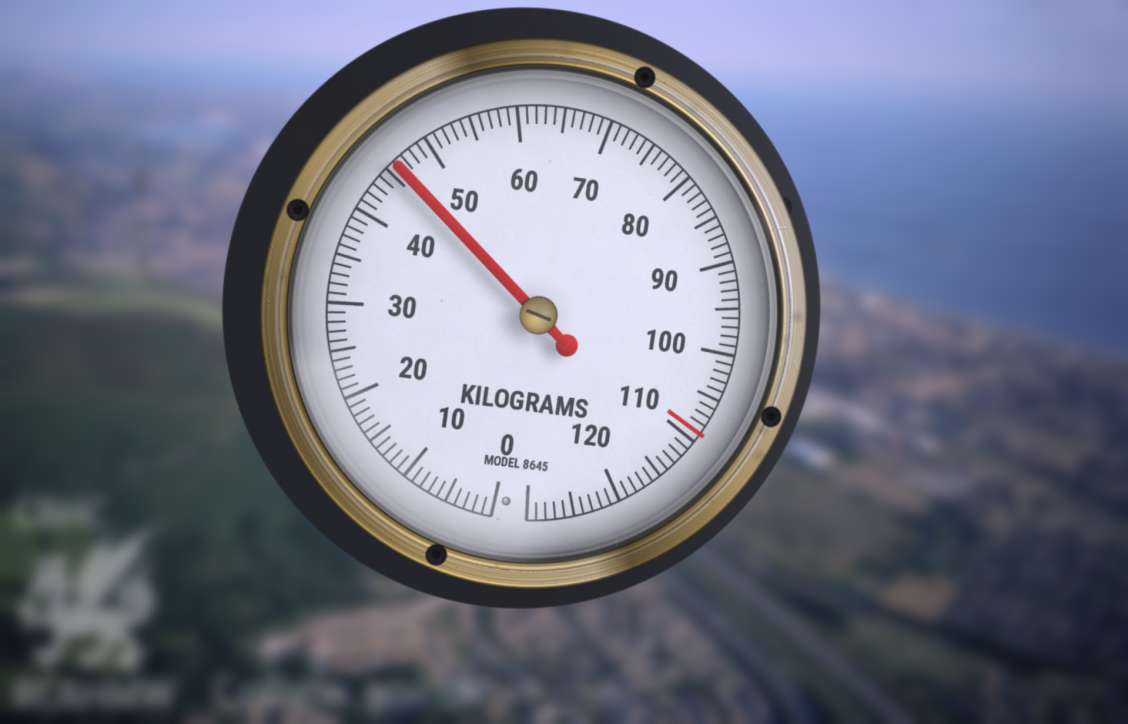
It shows 46 kg
